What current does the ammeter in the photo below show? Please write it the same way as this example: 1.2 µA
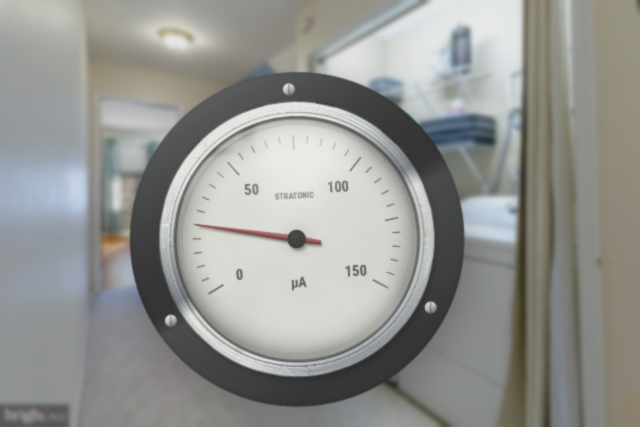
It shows 25 µA
